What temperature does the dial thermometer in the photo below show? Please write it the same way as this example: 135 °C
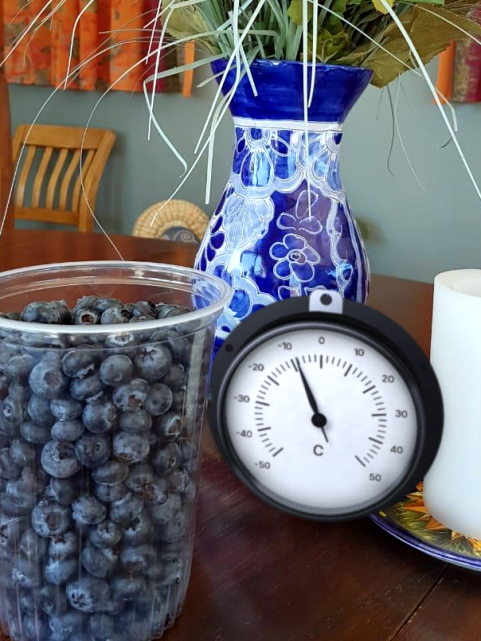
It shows -8 °C
